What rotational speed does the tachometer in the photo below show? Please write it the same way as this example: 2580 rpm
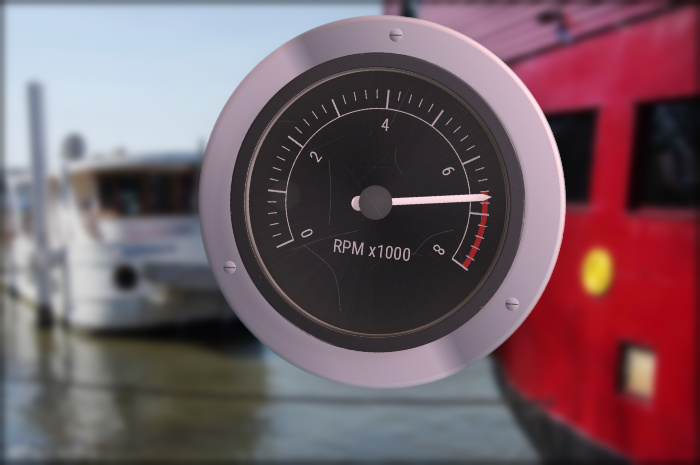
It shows 6700 rpm
